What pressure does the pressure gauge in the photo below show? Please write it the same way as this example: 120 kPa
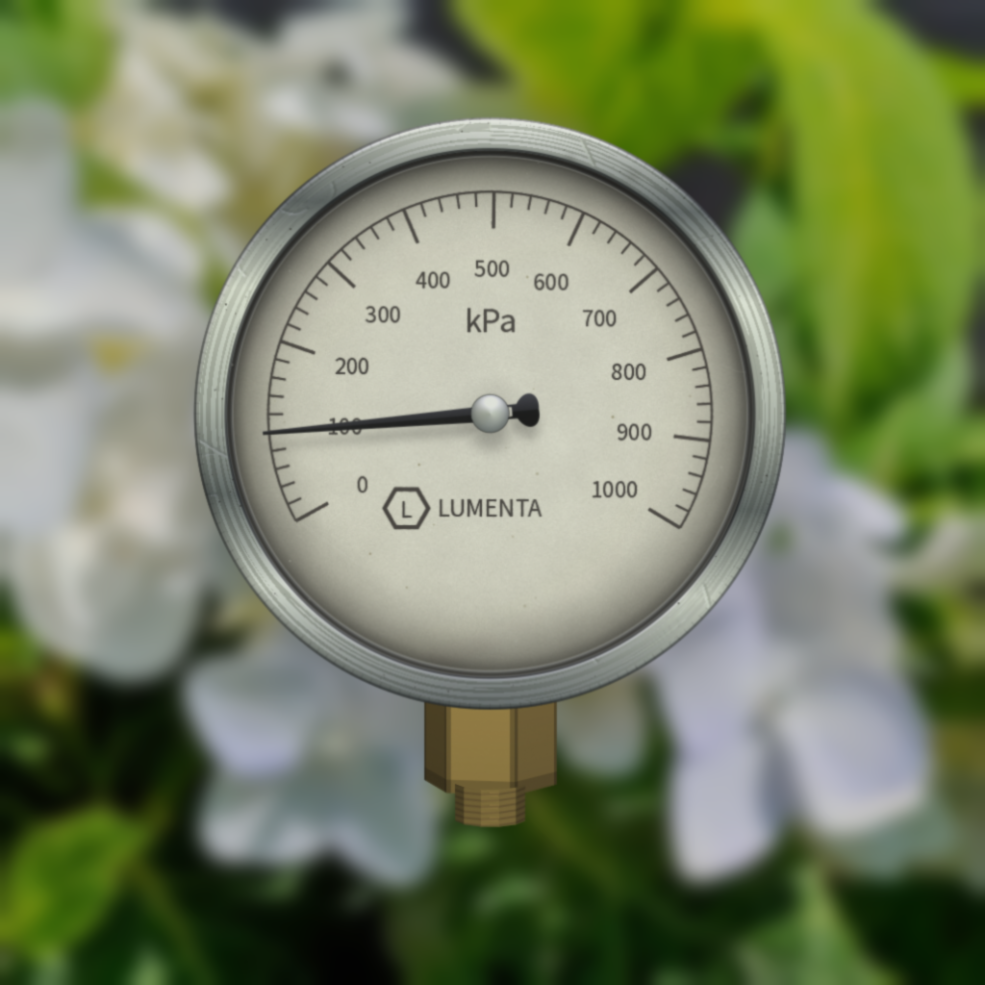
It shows 100 kPa
